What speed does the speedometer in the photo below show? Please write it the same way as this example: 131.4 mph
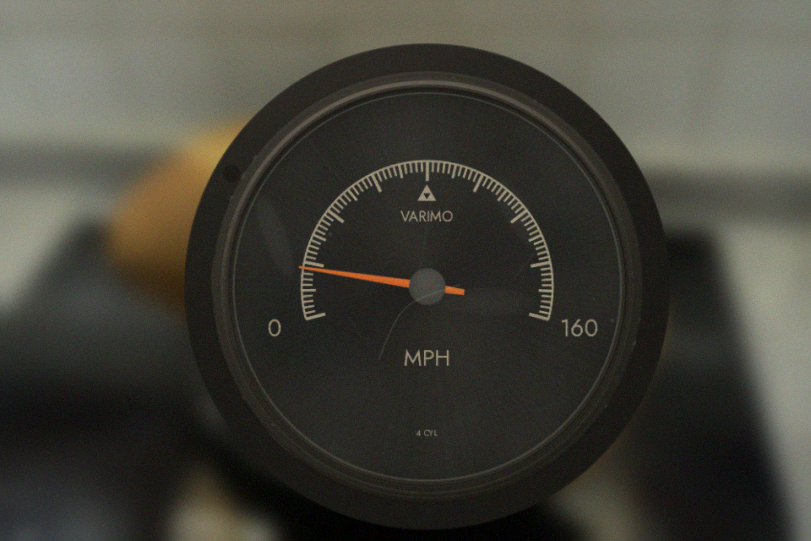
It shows 18 mph
